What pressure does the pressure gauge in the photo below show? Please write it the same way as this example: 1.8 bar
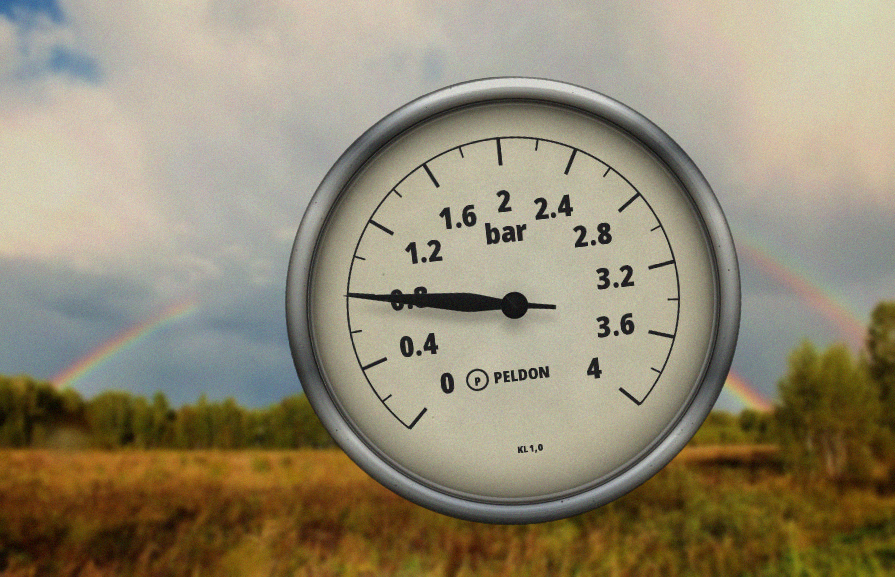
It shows 0.8 bar
